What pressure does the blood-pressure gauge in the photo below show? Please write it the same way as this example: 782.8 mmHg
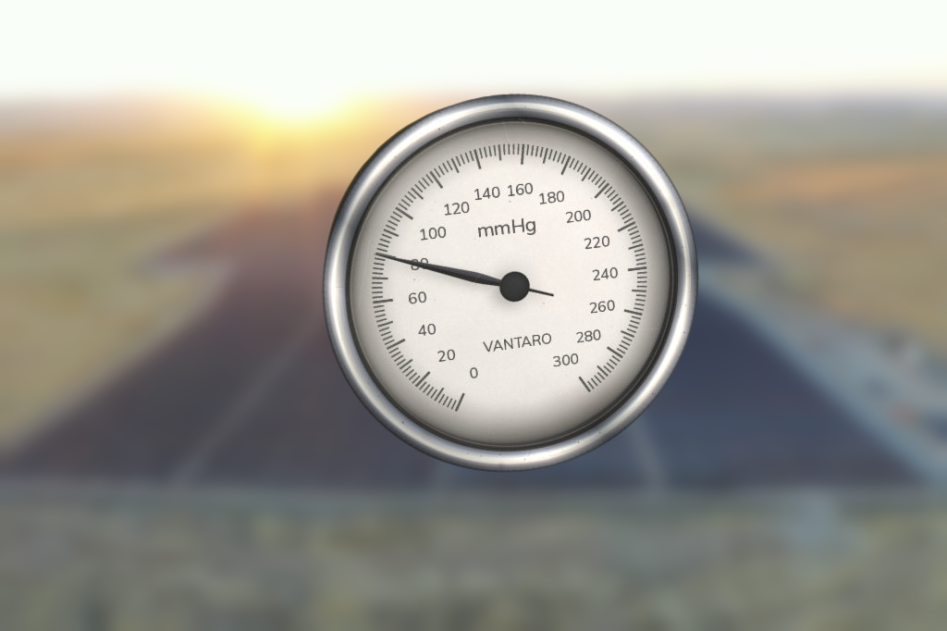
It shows 80 mmHg
